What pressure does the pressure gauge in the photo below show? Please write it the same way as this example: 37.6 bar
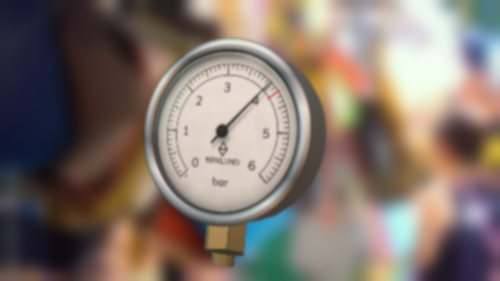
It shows 4 bar
